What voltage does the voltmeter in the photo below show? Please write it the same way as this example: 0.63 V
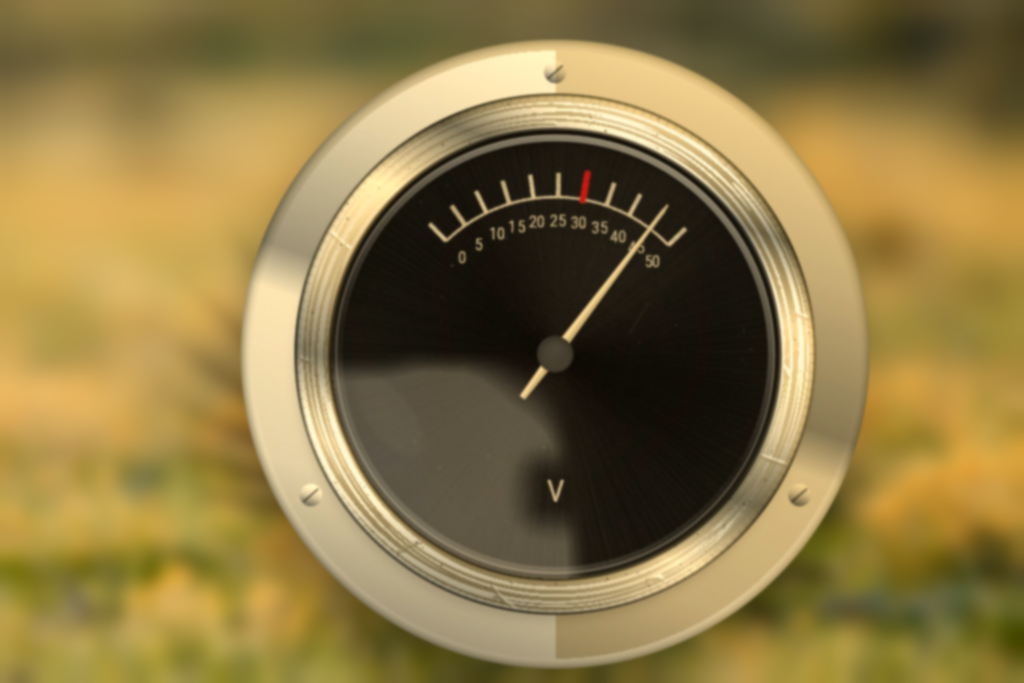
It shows 45 V
